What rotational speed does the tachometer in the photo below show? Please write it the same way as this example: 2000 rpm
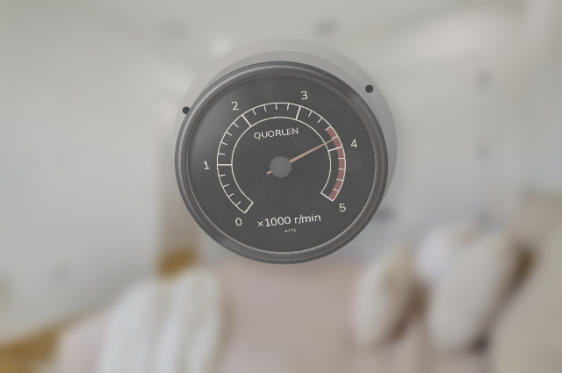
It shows 3800 rpm
